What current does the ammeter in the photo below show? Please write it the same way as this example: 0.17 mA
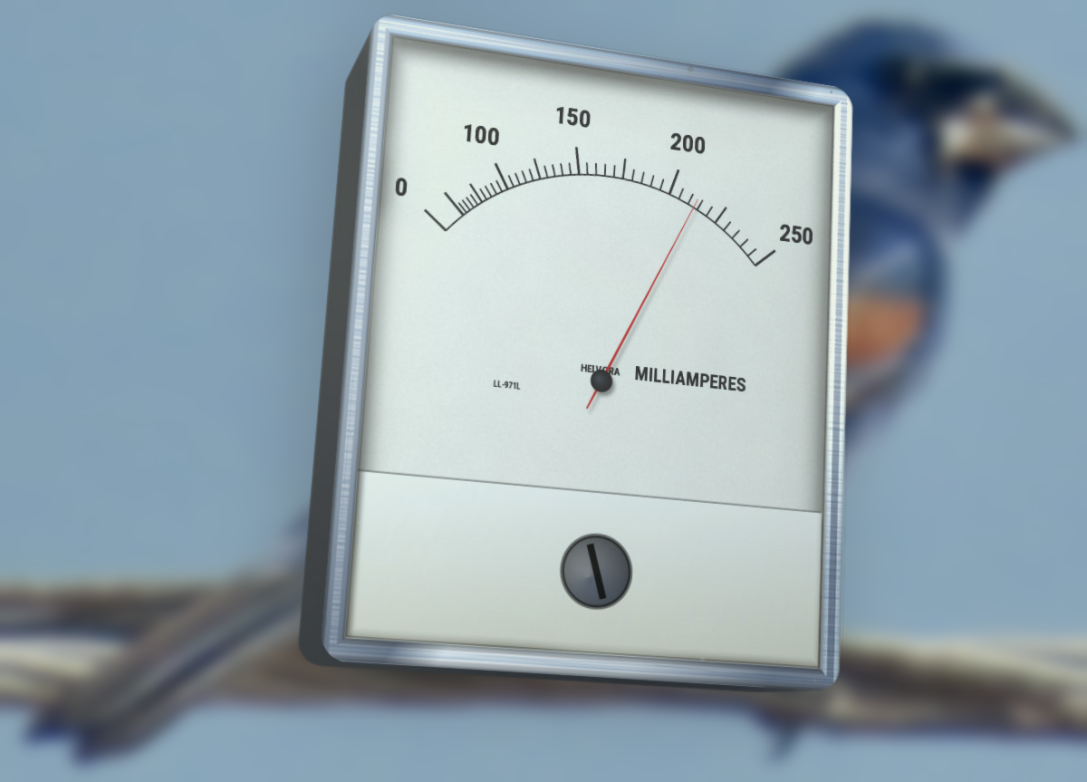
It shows 212.5 mA
